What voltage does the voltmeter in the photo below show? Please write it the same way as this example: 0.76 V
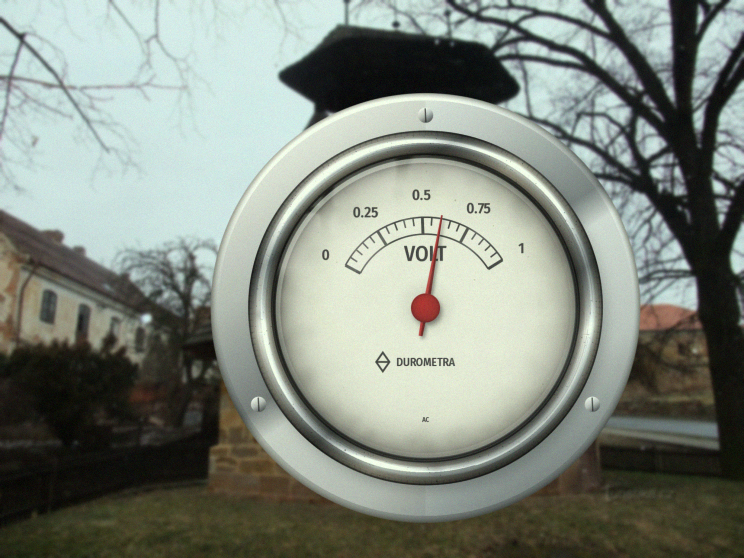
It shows 0.6 V
